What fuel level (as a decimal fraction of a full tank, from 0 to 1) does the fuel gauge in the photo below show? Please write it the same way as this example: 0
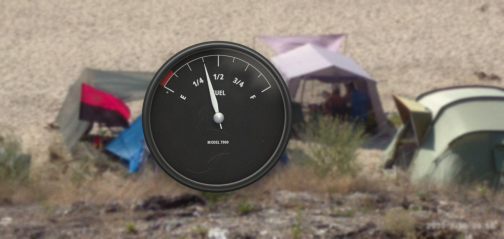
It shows 0.375
